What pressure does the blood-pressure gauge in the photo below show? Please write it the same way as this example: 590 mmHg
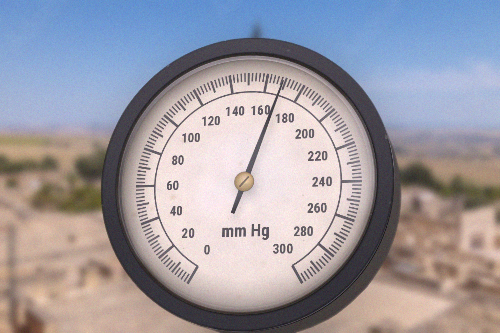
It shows 170 mmHg
